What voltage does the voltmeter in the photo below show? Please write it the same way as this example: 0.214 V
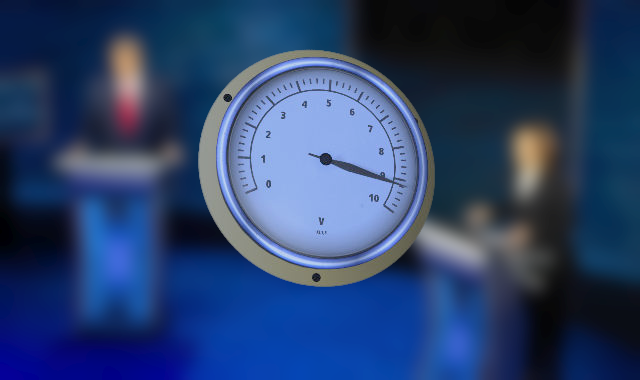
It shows 9.2 V
